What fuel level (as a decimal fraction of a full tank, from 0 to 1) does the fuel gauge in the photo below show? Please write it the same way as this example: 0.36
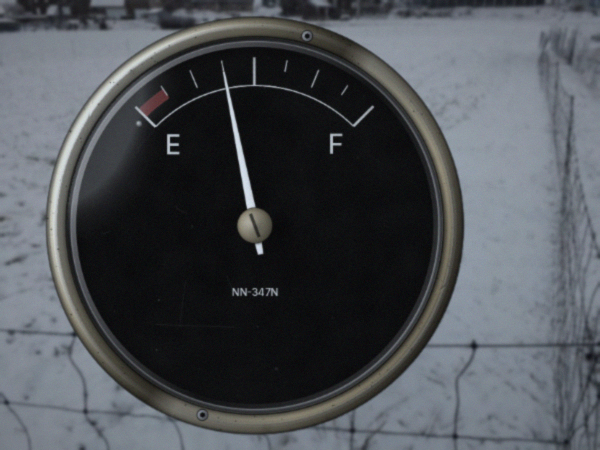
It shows 0.375
